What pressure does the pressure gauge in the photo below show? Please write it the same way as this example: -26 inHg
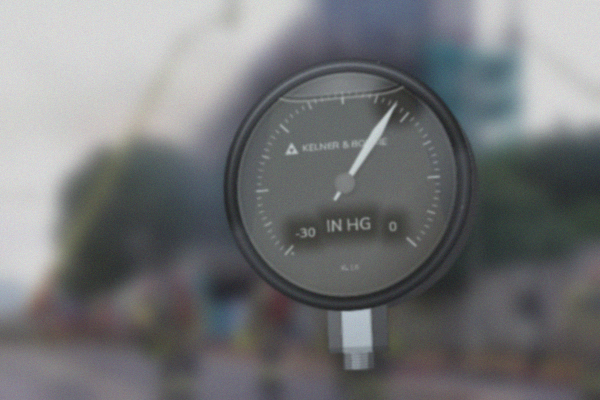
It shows -11 inHg
